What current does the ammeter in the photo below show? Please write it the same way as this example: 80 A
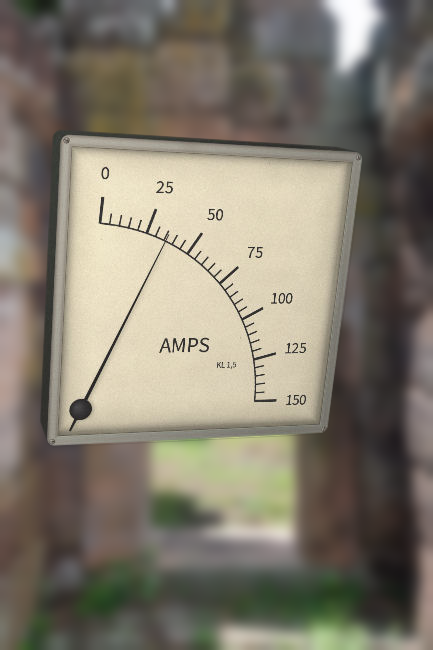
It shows 35 A
